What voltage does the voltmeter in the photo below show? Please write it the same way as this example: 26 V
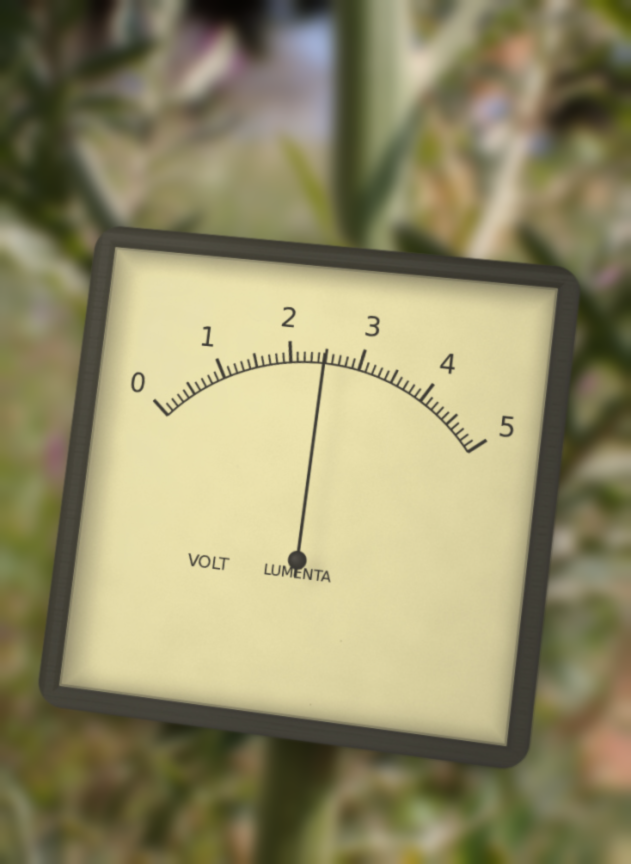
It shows 2.5 V
